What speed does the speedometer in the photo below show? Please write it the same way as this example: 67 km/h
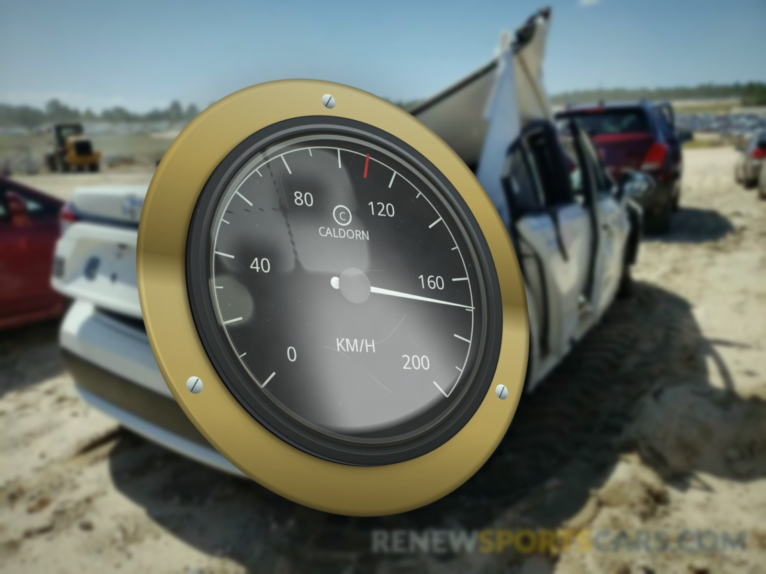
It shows 170 km/h
